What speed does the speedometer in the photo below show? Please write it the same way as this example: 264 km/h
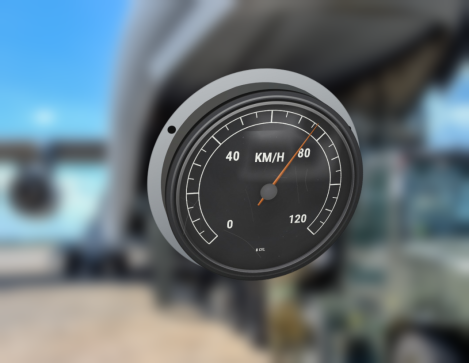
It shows 75 km/h
